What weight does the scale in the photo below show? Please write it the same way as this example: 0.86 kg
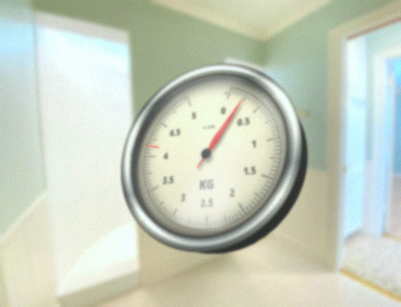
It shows 0.25 kg
